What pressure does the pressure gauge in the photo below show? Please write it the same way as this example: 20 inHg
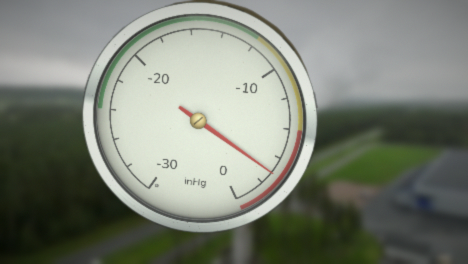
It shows -3 inHg
